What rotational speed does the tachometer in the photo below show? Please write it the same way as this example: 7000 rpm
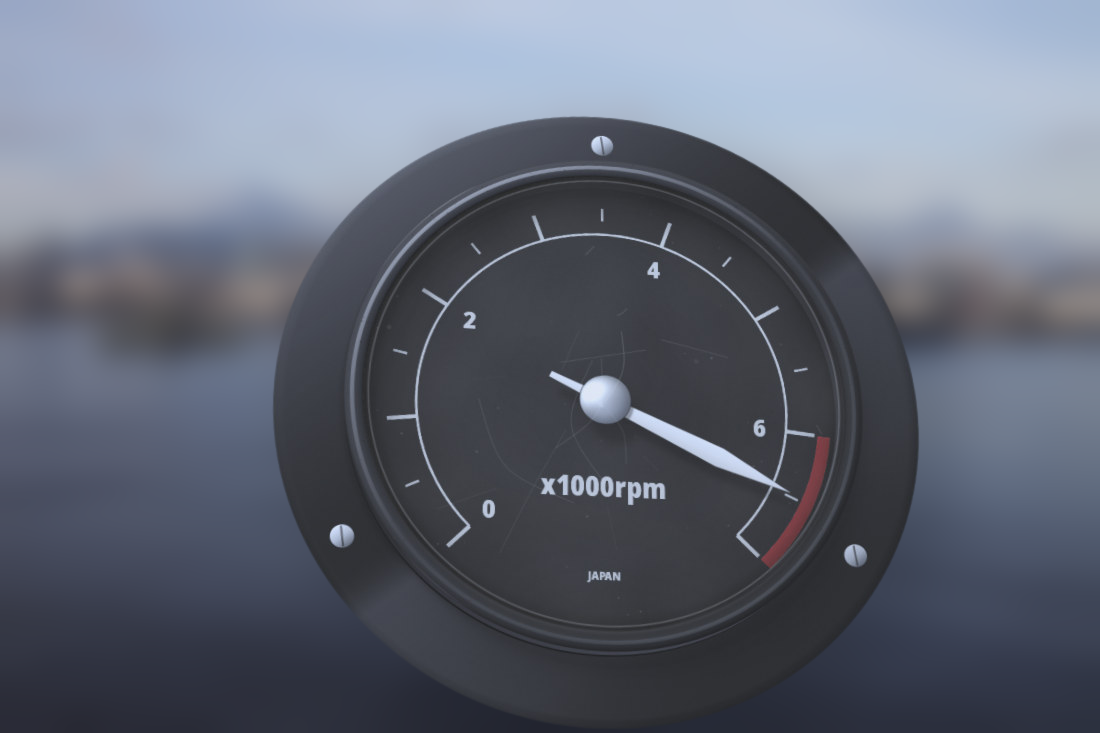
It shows 6500 rpm
